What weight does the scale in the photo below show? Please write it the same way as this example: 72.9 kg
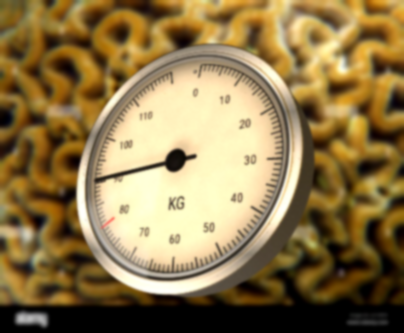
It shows 90 kg
